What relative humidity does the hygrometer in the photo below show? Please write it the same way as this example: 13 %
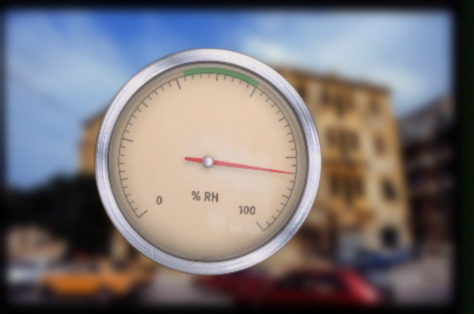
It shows 84 %
